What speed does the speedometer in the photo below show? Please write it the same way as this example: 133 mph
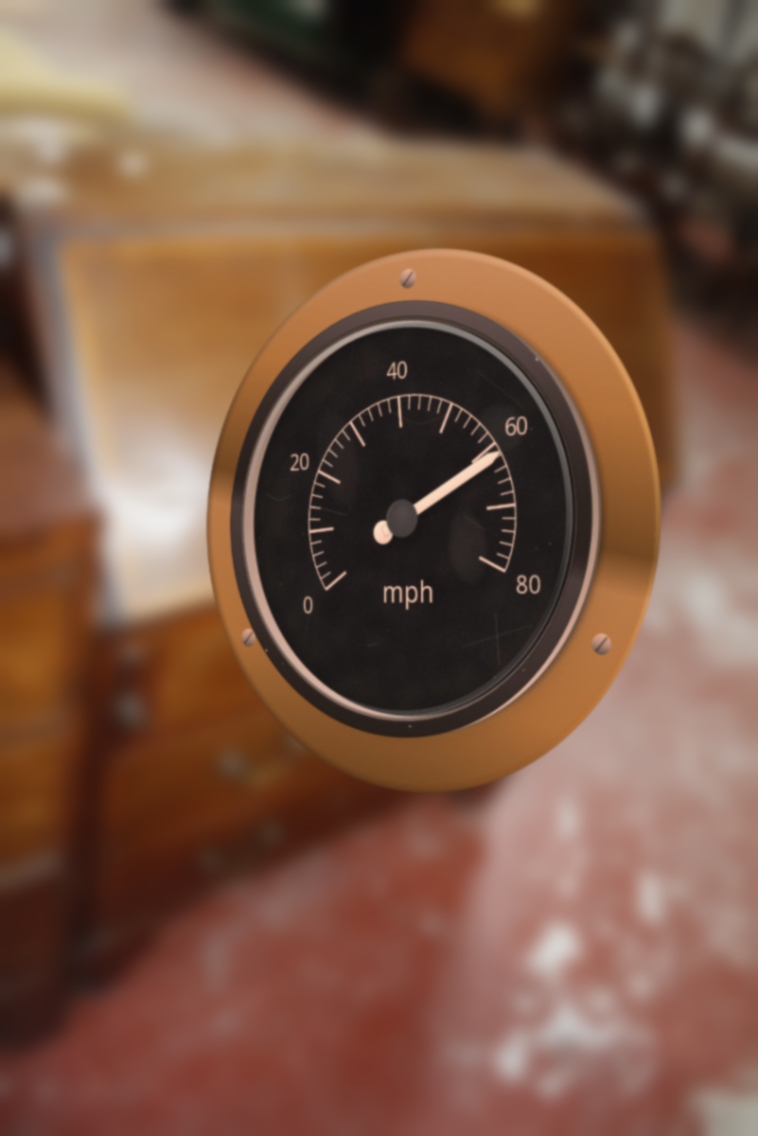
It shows 62 mph
